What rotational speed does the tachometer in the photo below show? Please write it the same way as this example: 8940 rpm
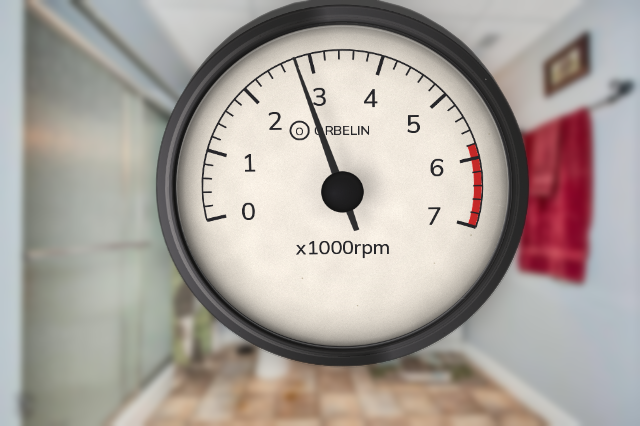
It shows 2800 rpm
